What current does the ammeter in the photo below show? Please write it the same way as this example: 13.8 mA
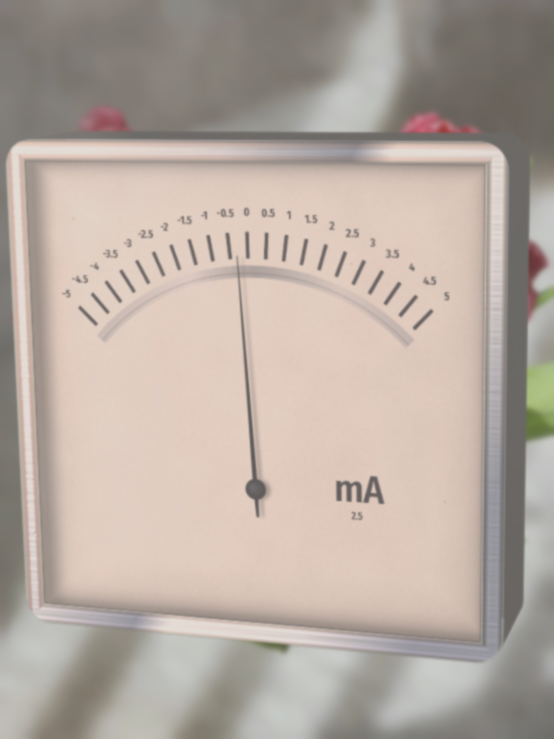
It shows -0.25 mA
